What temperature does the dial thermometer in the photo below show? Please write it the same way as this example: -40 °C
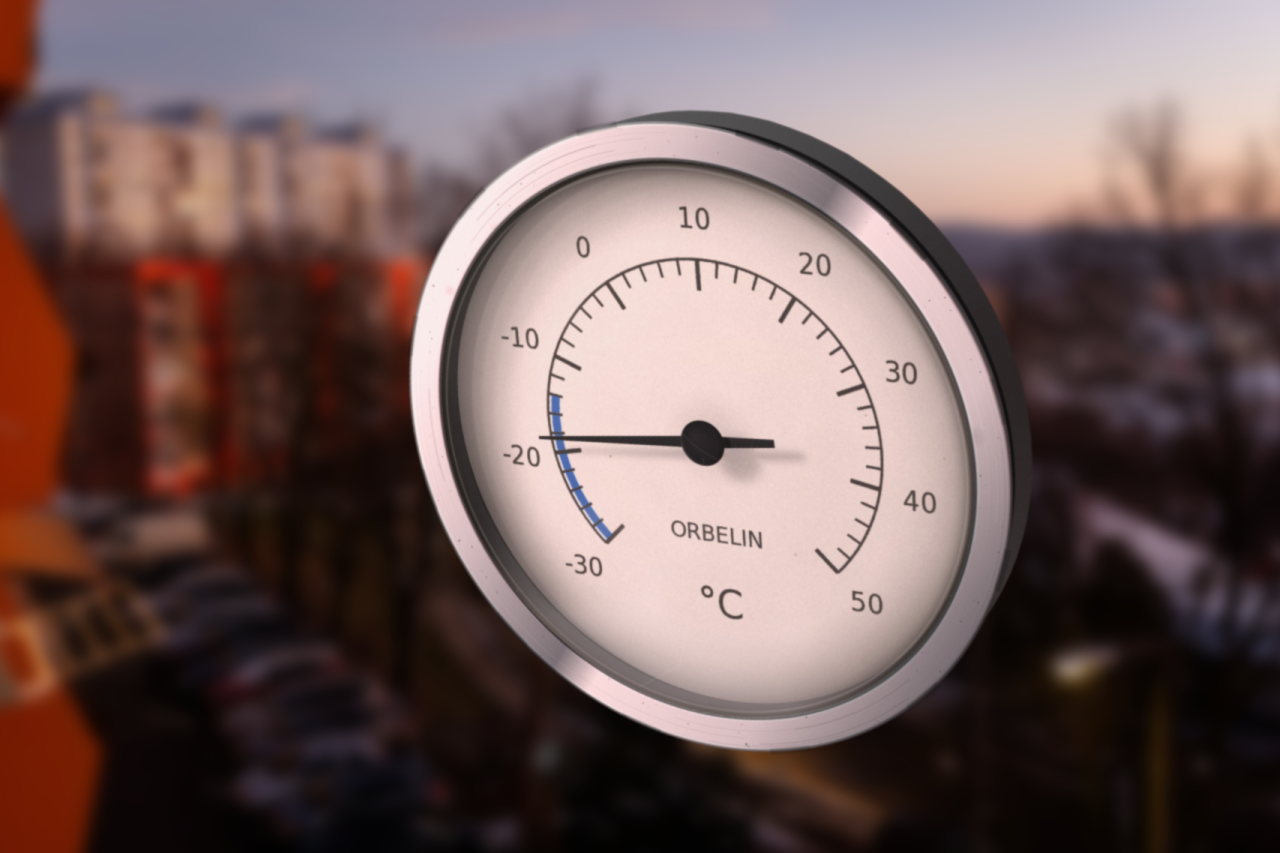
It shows -18 °C
